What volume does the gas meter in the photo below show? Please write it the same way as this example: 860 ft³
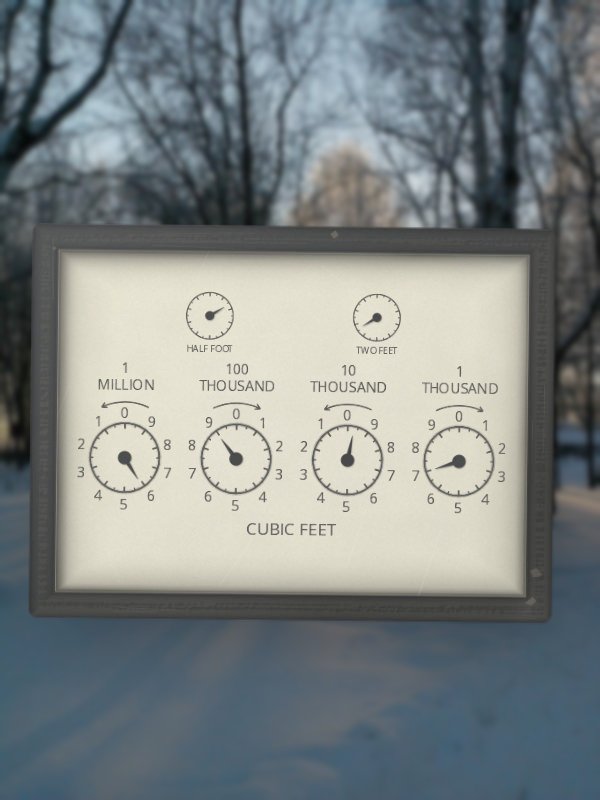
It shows 589700 ft³
